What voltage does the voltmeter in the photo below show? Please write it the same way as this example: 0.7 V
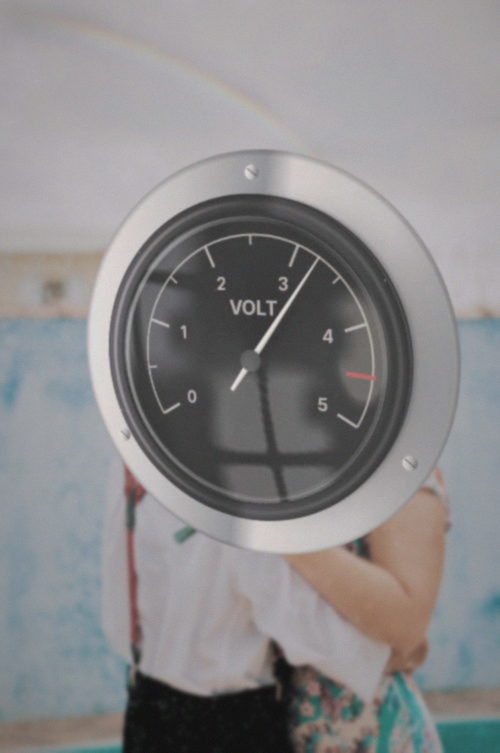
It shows 3.25 V
